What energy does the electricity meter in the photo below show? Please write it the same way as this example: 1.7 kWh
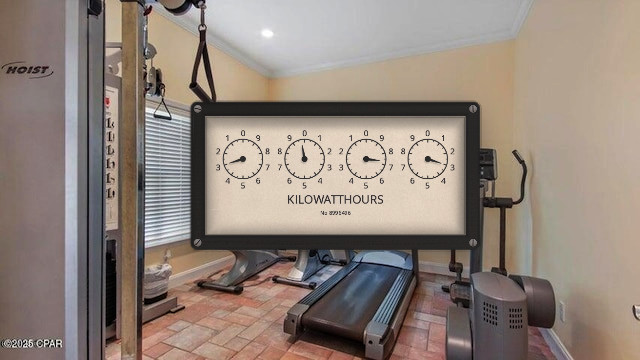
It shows 2973 kWh
